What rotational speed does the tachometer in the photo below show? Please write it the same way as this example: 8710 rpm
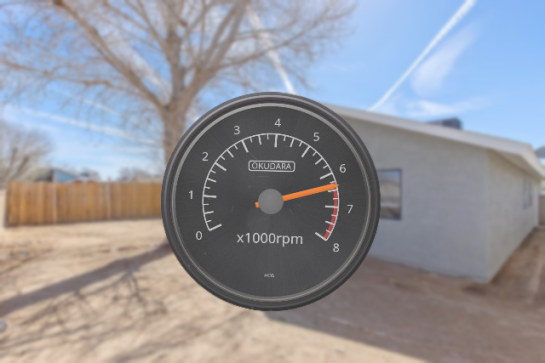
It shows 6375 rpm
